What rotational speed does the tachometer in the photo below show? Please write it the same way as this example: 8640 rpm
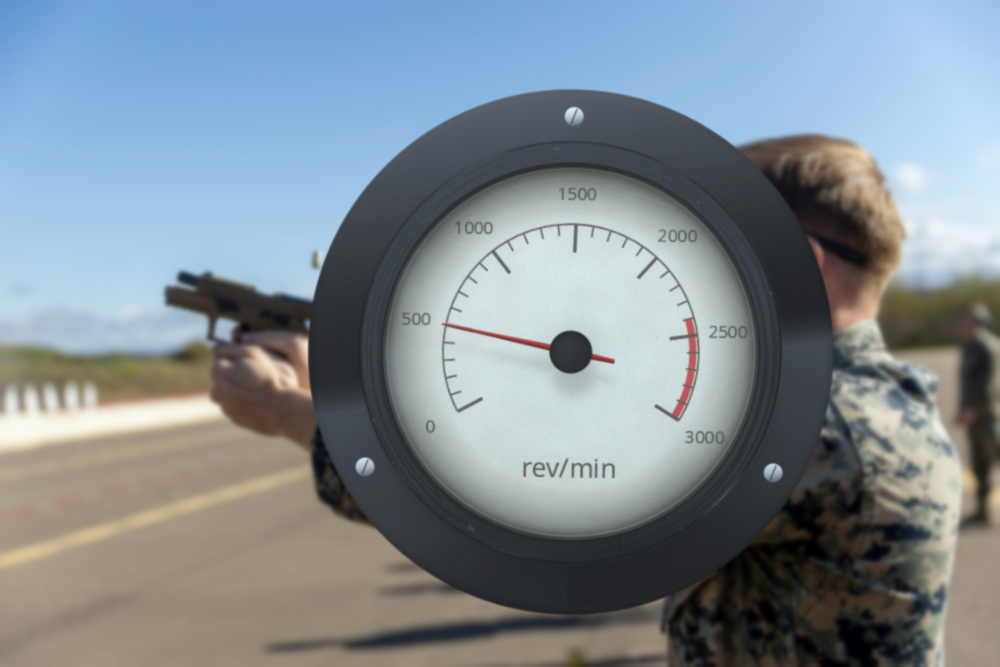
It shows 500 rpm
